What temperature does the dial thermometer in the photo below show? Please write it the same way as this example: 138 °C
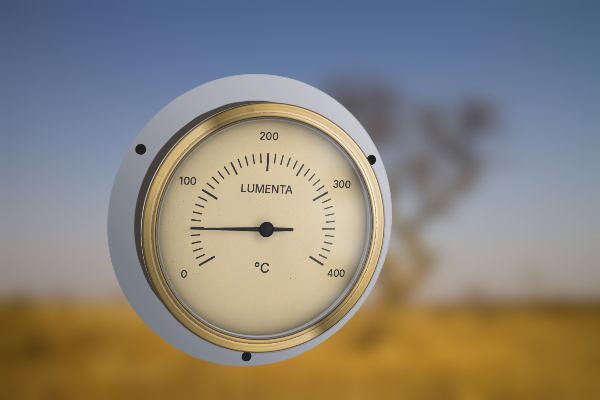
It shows 50 °C
